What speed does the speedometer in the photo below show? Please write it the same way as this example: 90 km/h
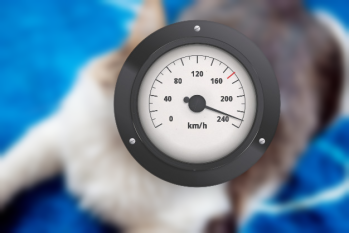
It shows 230 km/h
